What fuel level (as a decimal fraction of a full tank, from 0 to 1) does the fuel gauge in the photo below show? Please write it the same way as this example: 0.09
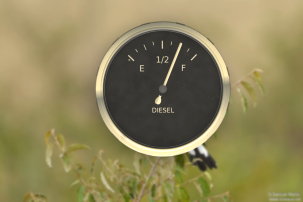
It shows 0.75
